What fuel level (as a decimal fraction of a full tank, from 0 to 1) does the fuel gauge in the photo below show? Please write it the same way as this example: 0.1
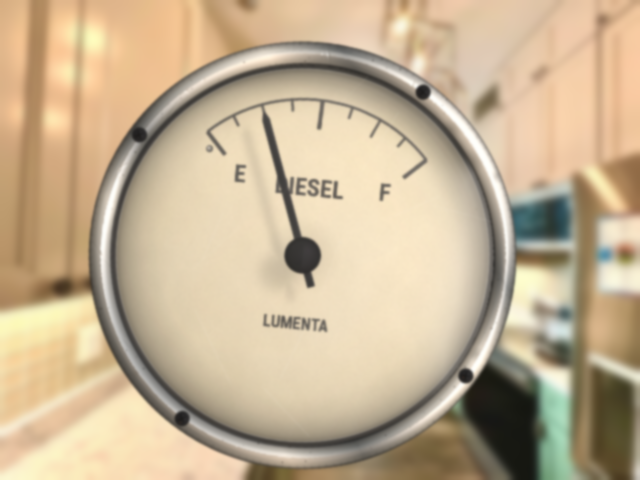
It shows 0.25
